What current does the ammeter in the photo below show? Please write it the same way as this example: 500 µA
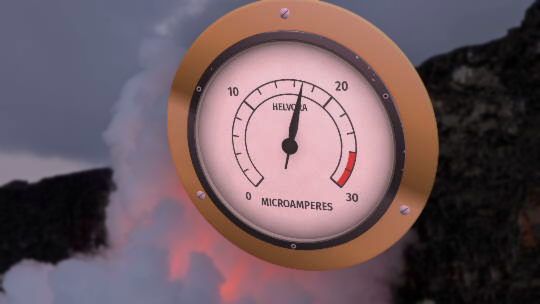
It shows 17 µA
